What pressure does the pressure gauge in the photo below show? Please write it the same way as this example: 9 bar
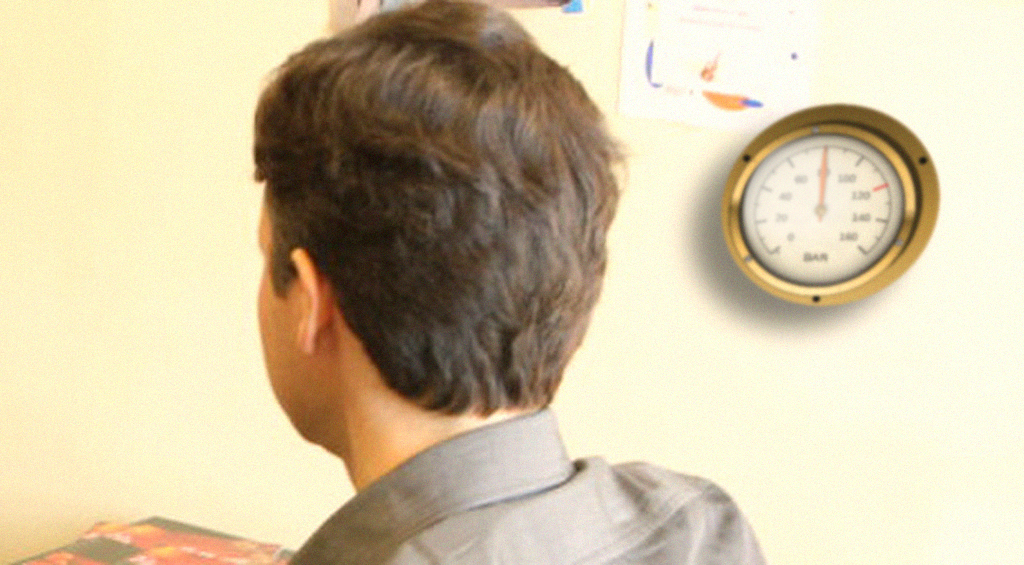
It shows 80 bar
